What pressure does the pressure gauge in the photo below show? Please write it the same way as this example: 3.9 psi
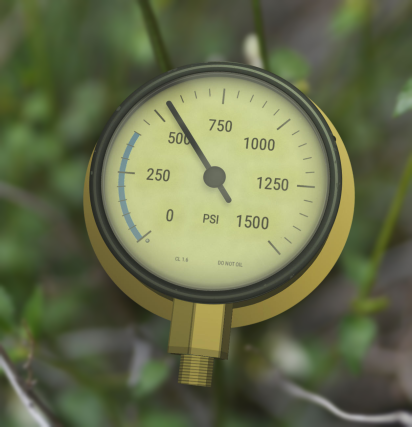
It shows 550 psi
